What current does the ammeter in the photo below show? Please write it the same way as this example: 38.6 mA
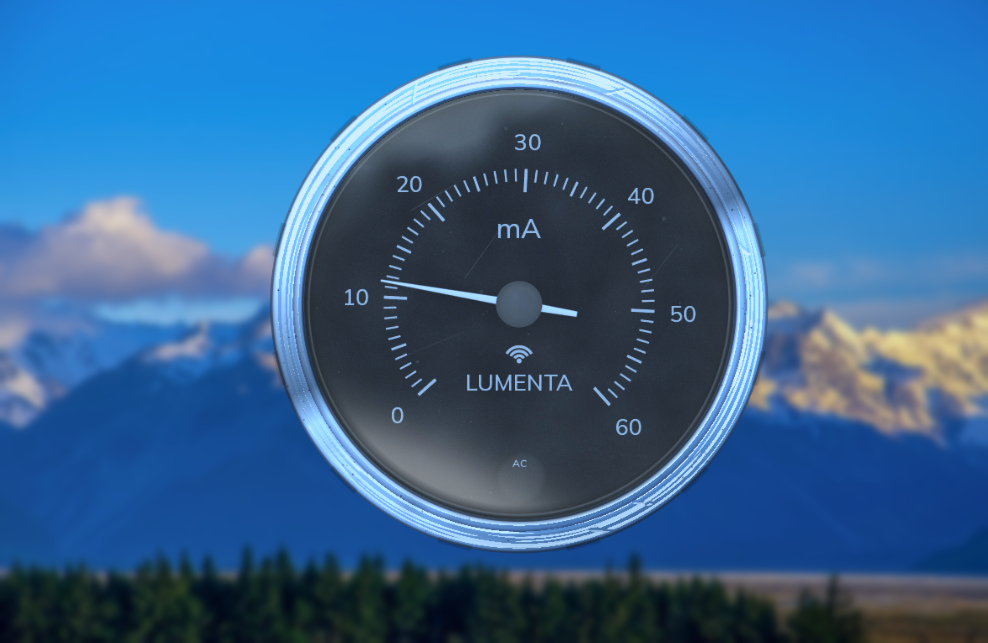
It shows 11.5 mA
